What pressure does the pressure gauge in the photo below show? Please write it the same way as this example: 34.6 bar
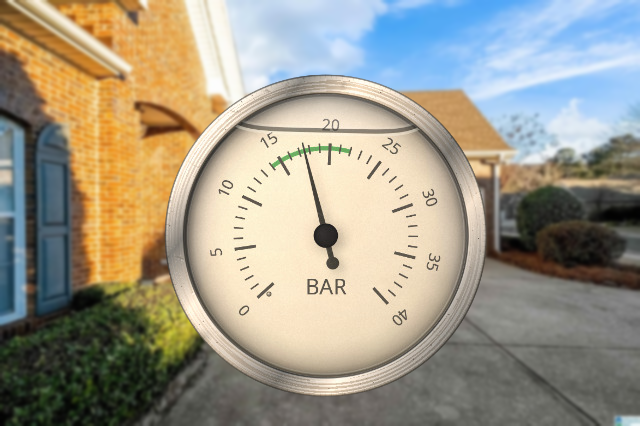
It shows 17.5 bar
